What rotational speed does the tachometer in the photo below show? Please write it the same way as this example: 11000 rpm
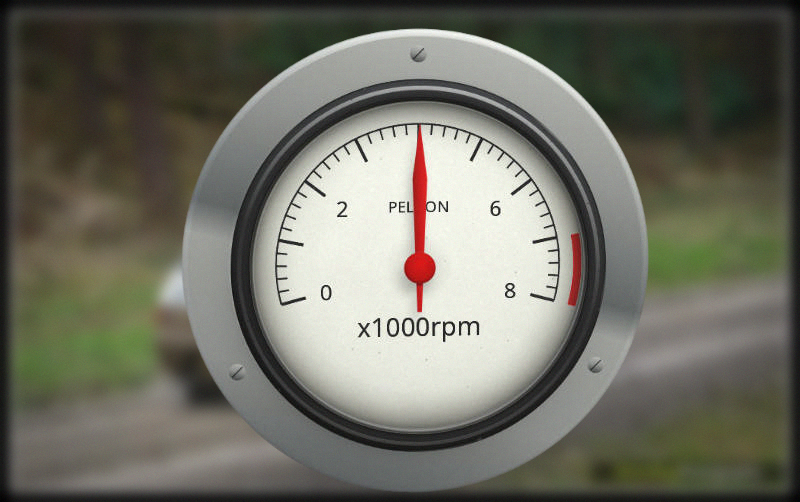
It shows 4000 rpm
